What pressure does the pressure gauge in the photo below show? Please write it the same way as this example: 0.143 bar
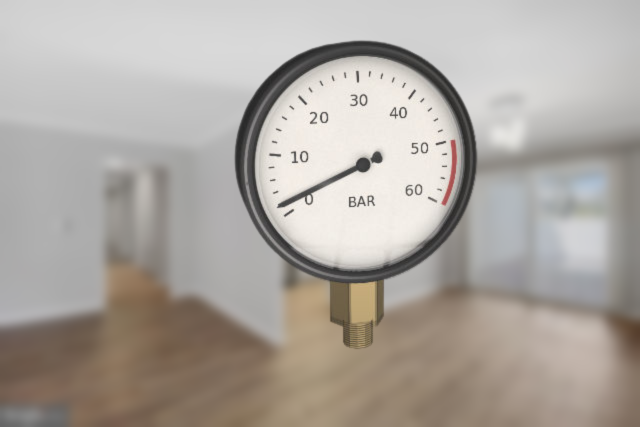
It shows 2 bar
